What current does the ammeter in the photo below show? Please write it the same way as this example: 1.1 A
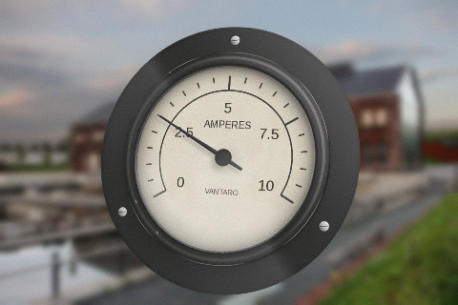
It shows 2.5 A
